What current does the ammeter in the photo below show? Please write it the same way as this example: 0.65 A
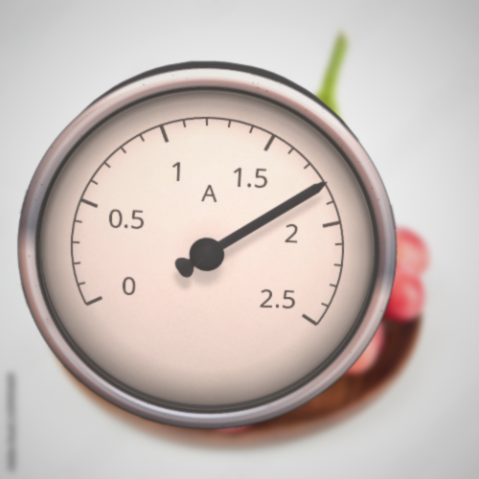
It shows 1.8 A
